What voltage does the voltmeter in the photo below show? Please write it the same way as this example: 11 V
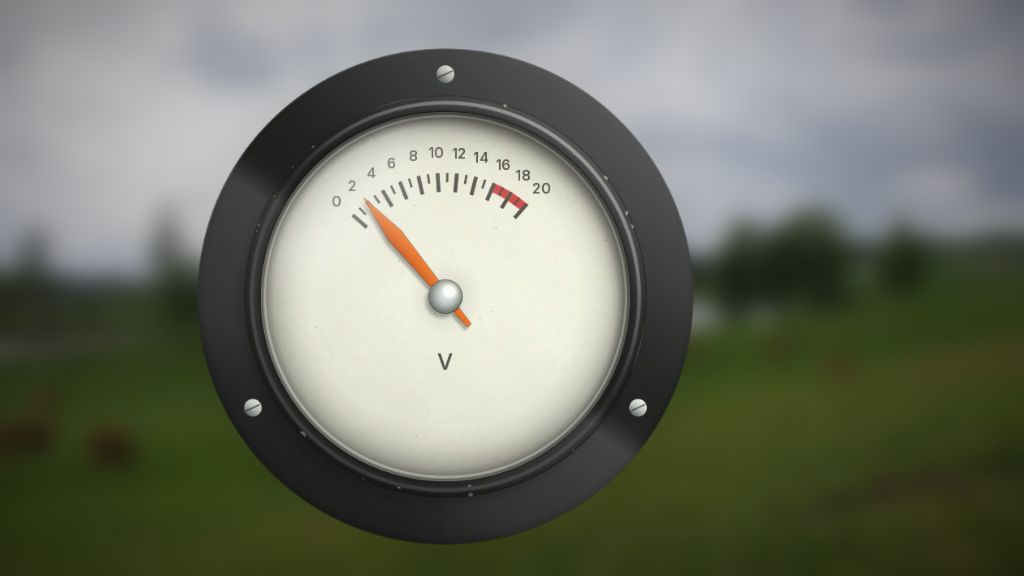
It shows 2 V
